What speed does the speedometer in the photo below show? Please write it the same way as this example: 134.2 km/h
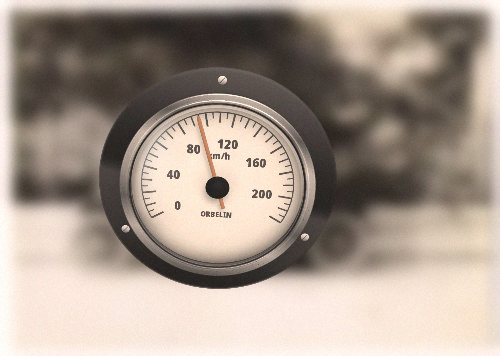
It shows 95 km/h
